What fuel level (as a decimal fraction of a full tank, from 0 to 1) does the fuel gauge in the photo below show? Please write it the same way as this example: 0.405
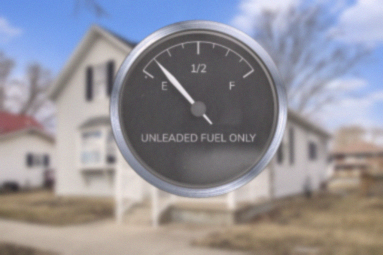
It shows 0.125
